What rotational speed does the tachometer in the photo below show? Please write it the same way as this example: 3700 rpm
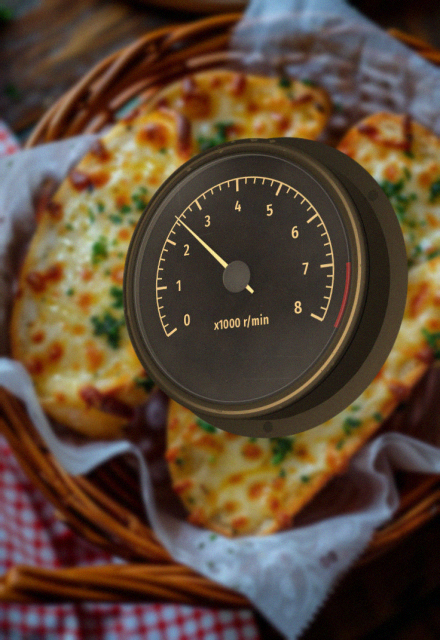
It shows 2500 rpm
